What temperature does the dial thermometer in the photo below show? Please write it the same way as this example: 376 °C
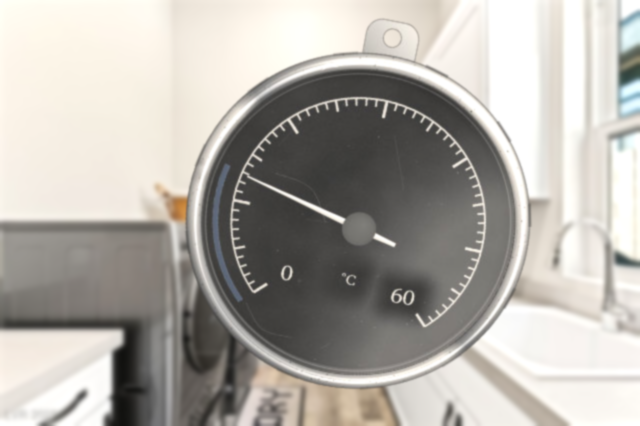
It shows 13 °C
